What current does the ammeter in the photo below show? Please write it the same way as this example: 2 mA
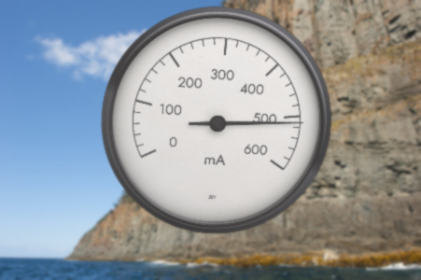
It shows 510 mA
